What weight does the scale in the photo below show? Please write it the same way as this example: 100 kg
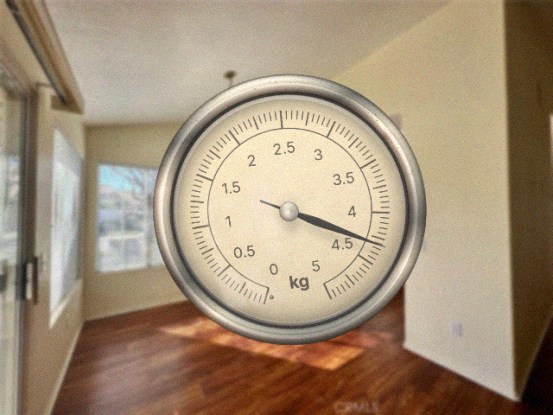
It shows 4.3 kg
